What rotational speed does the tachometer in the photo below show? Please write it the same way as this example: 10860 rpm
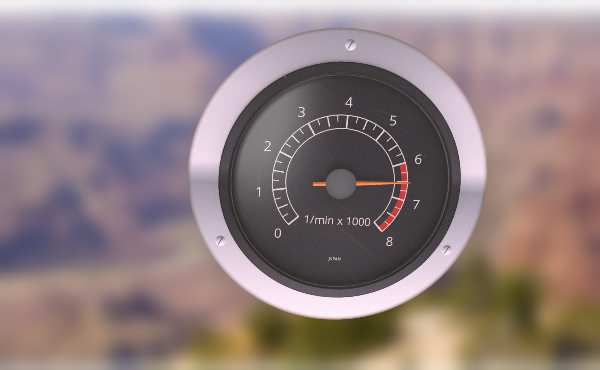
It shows 6500 rpm
